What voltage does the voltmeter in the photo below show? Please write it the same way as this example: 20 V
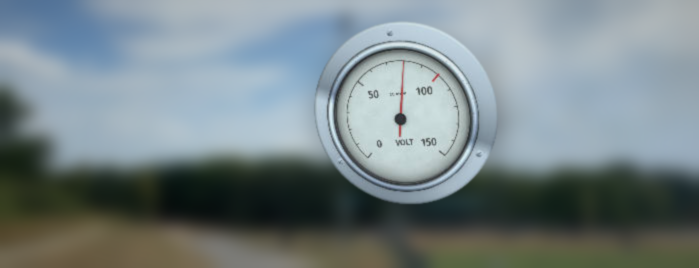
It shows 80 V
